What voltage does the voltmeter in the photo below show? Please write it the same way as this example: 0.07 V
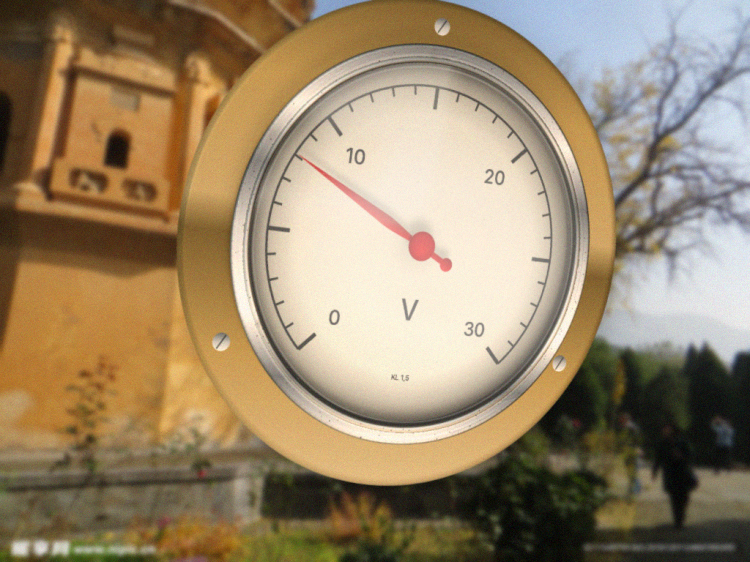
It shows 8 V
